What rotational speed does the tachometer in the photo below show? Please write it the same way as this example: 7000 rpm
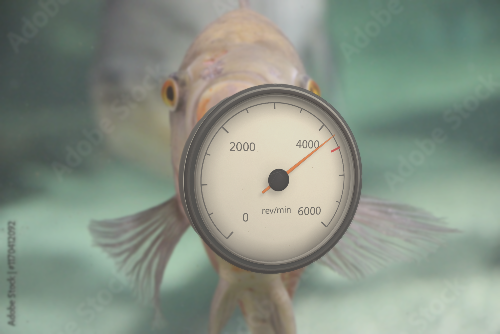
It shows 4250 rpm
